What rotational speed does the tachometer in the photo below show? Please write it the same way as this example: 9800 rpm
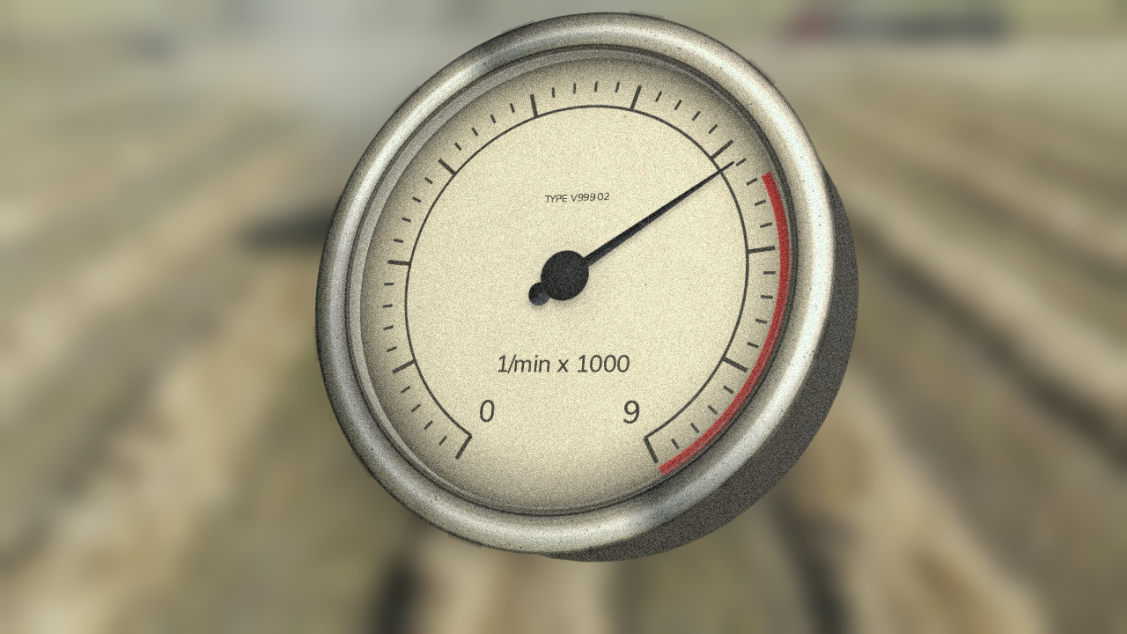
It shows 6200 rpm
